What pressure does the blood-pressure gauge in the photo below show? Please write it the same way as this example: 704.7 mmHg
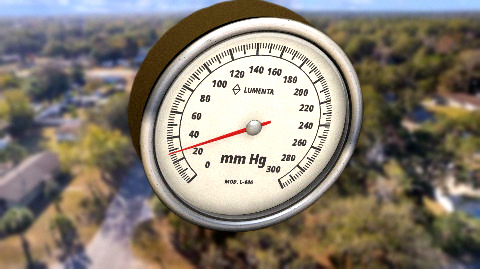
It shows 30 mmHg
